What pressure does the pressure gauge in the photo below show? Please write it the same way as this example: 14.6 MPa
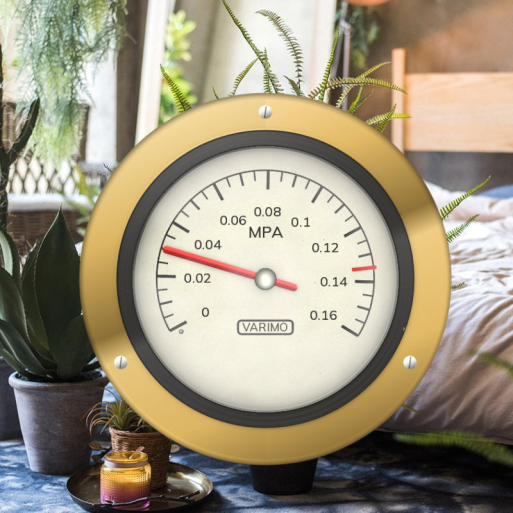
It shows 0.03 MPa
